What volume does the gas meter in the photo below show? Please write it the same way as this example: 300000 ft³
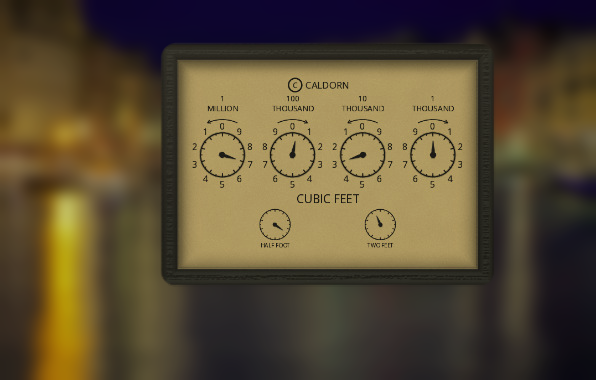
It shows 703000 ft³
